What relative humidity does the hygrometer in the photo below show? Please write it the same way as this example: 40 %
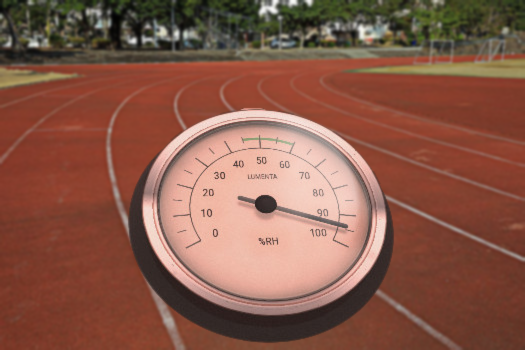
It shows 95 %
